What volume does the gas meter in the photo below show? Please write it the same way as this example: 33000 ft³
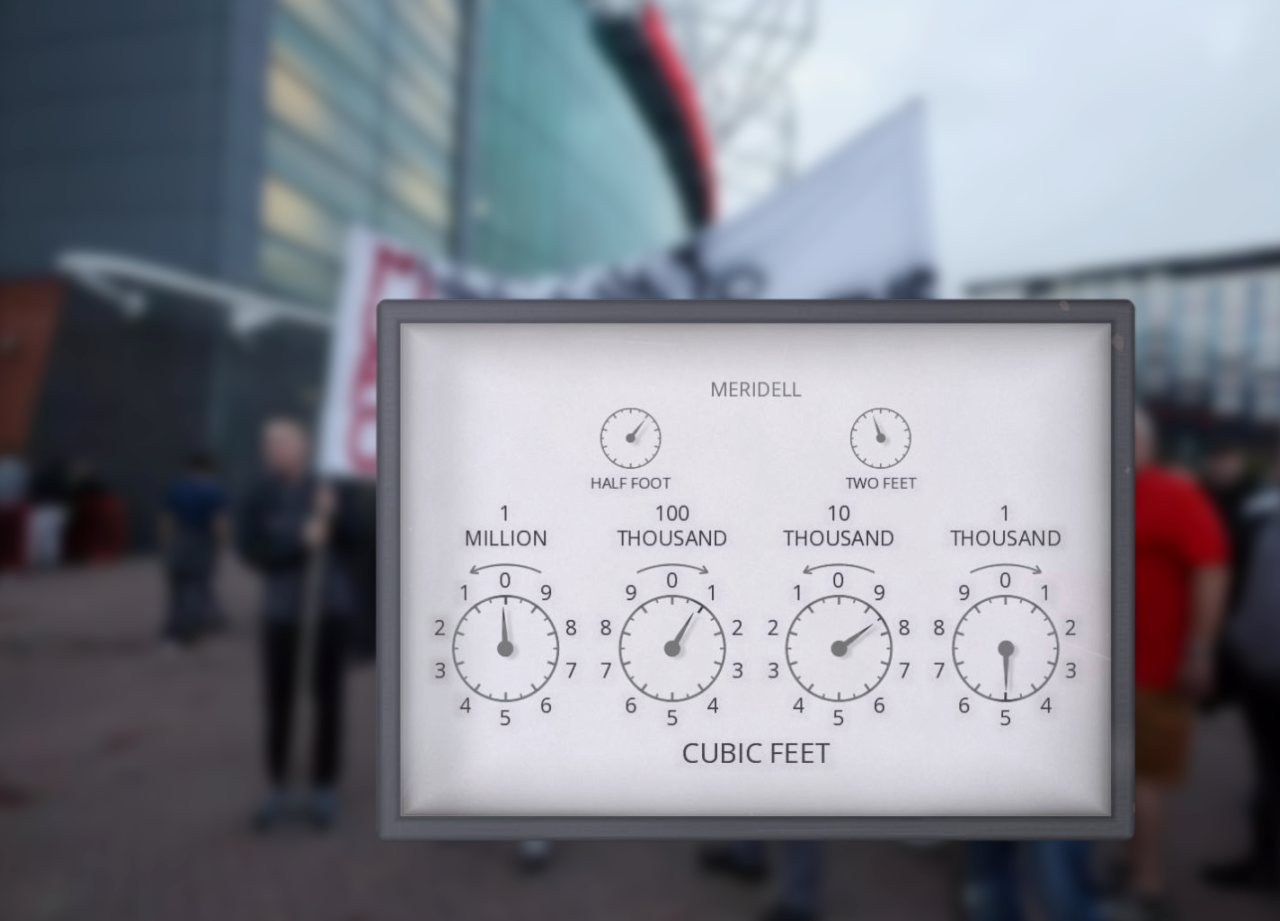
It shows 8500 ft³
